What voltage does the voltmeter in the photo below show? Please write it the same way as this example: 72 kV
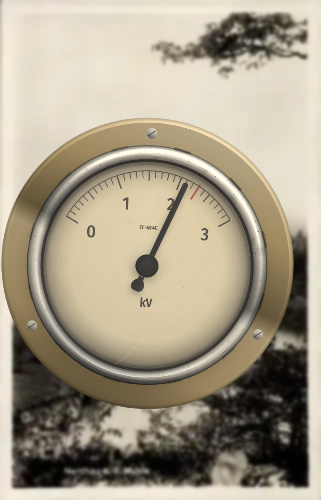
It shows 2.1 kV
